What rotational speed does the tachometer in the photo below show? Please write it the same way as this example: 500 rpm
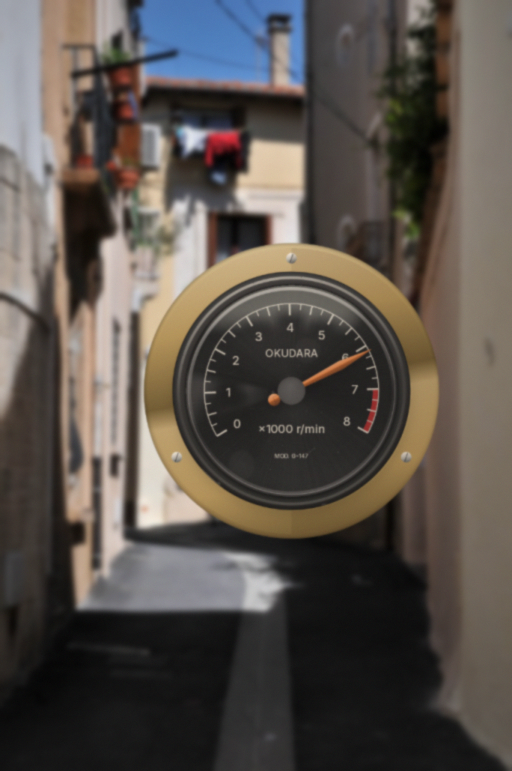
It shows 6125 rpm
